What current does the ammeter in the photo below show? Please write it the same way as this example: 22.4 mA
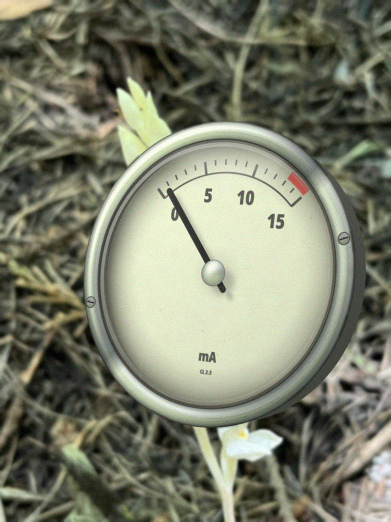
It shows 1 mA
